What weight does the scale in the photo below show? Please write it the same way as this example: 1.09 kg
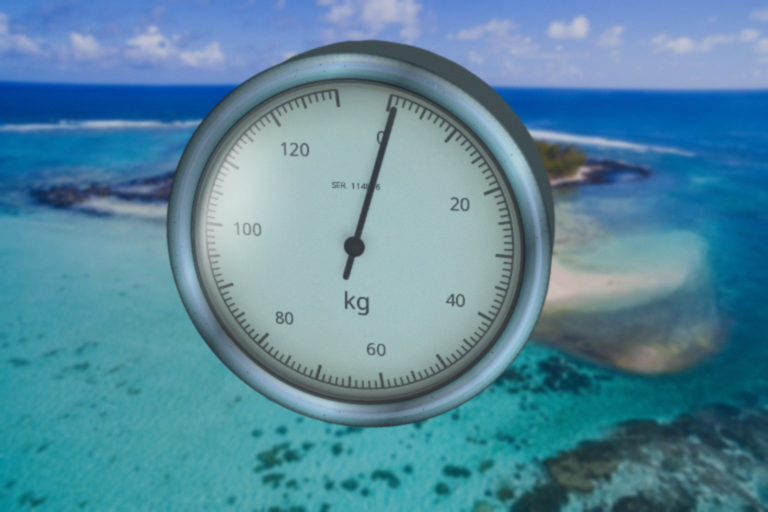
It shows 1 kg
